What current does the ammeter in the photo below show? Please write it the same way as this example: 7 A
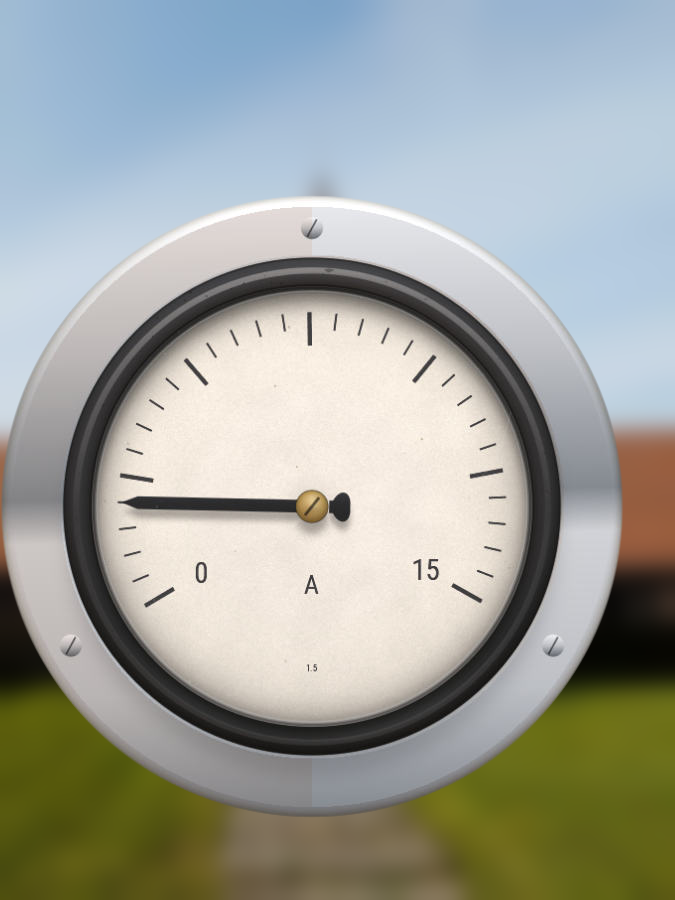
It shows 2 A
